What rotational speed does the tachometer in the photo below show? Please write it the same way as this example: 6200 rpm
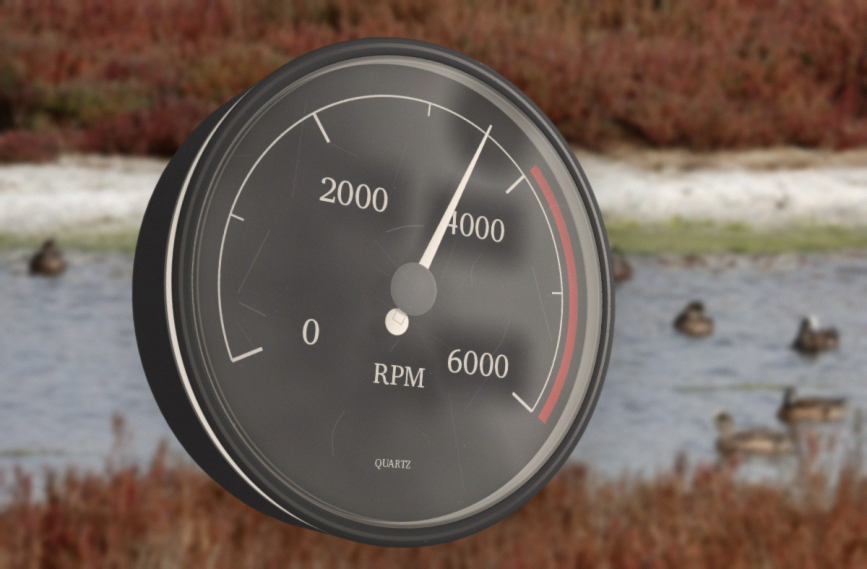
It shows 3500 rpm
